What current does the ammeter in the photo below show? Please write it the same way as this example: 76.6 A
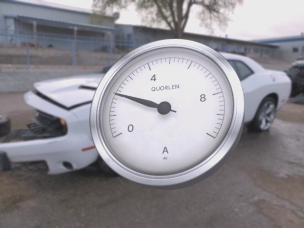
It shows 2 A
